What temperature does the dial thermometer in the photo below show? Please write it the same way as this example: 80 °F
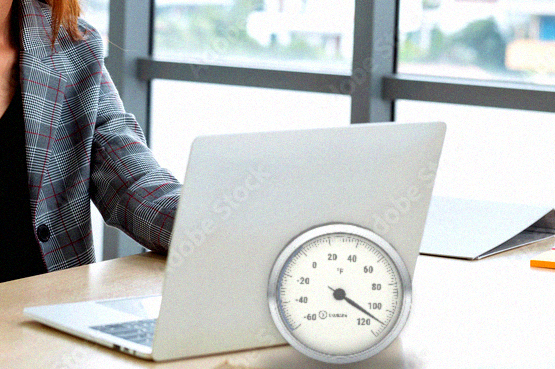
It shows 110 °F
